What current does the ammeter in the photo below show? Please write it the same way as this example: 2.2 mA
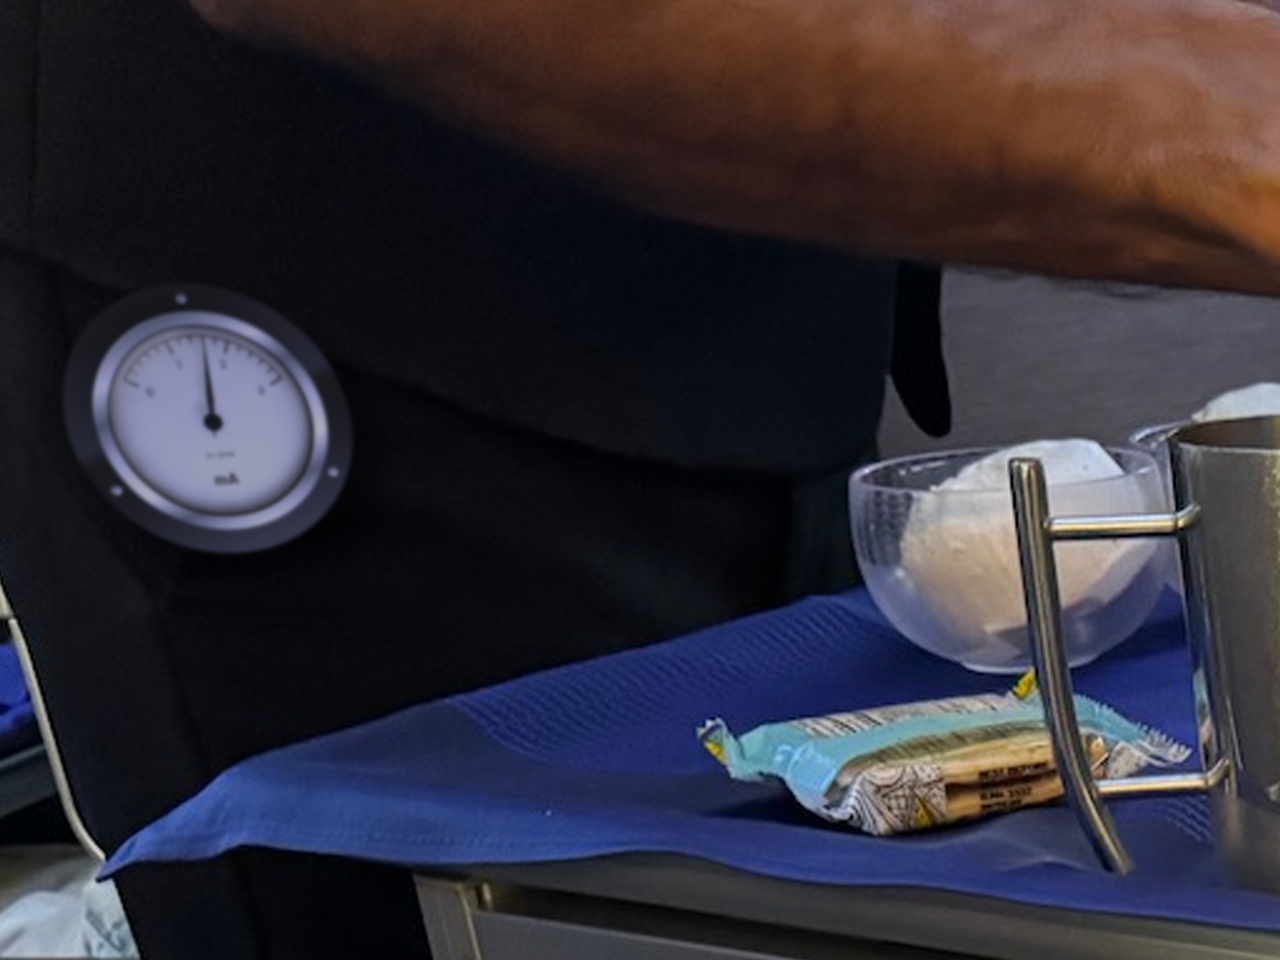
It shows 1.6 mA
